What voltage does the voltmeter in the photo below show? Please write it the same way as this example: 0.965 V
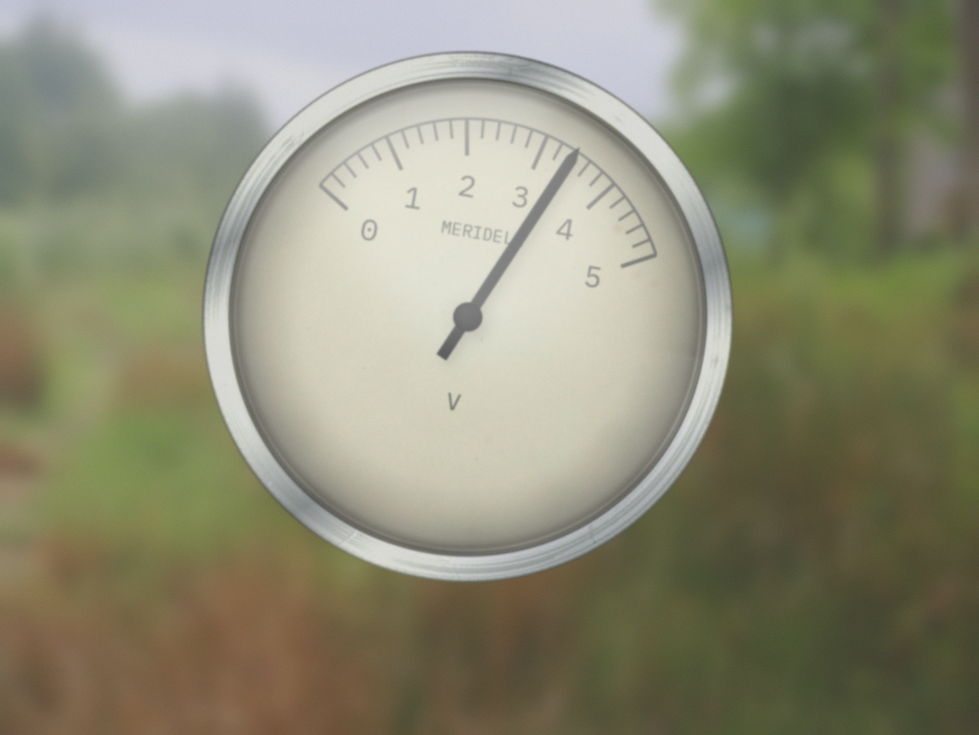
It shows 3.4 V
